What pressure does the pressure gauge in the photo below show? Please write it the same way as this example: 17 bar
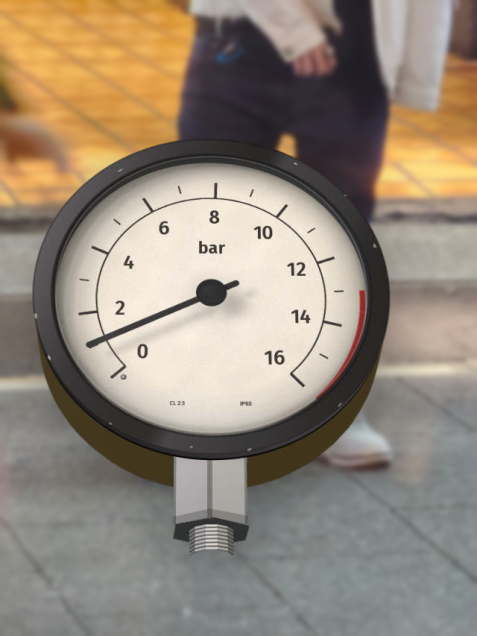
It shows 1 bar
